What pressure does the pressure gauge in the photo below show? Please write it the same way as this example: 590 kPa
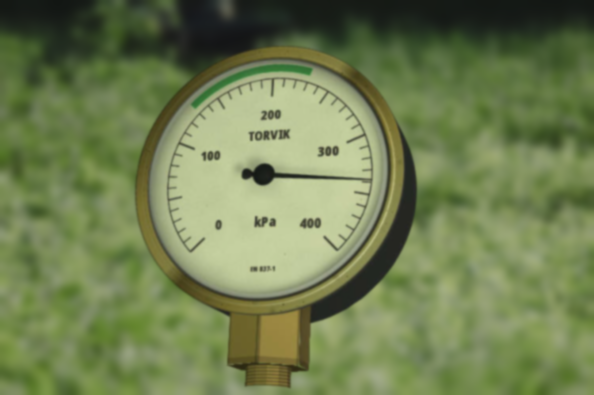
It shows 340 kPa
